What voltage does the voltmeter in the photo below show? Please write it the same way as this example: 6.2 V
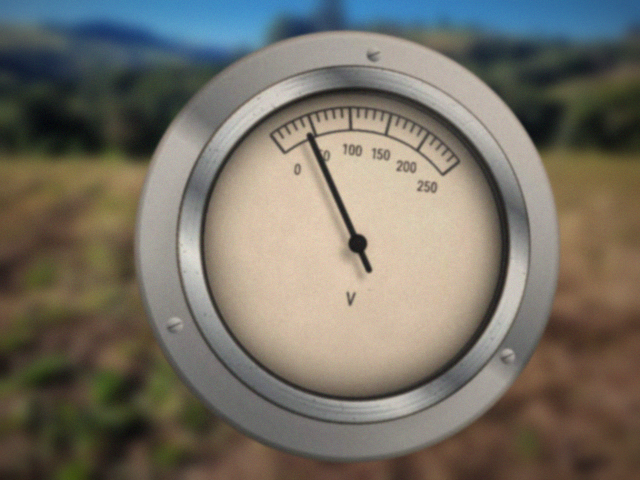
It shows 40 V
